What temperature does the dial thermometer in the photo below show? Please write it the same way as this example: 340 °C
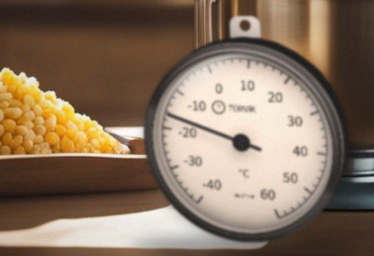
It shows -16 °C
